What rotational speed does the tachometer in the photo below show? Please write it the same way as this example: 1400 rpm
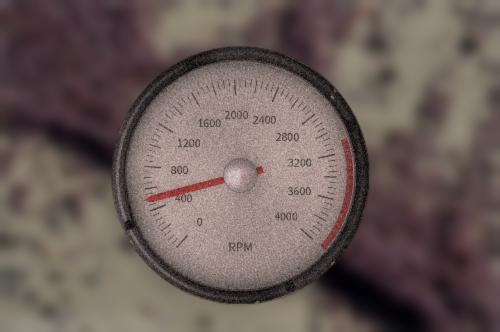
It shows 500 rpm
